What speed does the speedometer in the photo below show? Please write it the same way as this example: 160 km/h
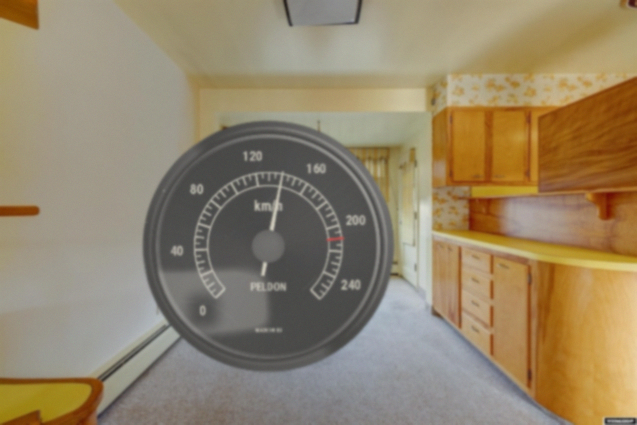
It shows 140 km/h
